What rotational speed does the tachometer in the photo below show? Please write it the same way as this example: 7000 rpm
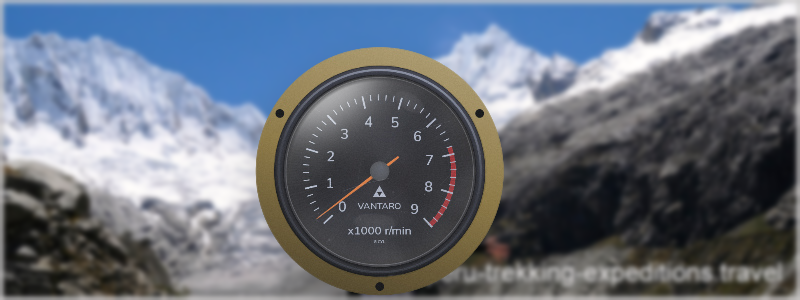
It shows 200 rpm
